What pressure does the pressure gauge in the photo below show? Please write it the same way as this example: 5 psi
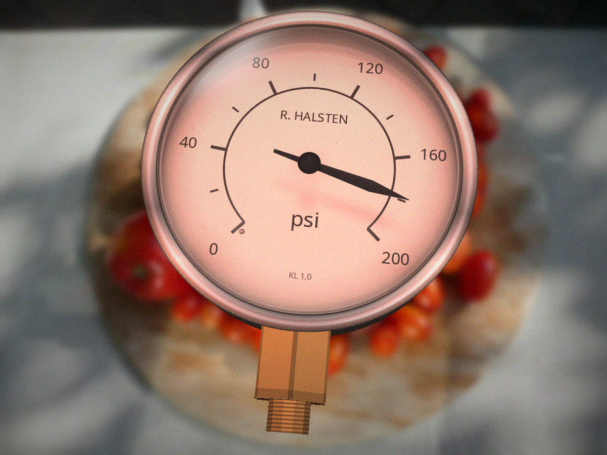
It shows 180 psi
